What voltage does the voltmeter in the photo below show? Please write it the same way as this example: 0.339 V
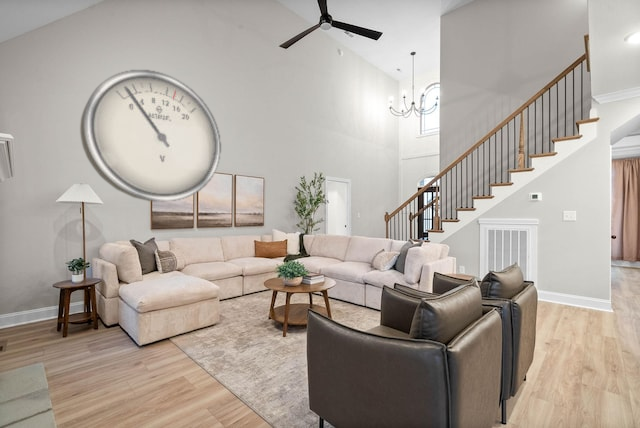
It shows 2 V
